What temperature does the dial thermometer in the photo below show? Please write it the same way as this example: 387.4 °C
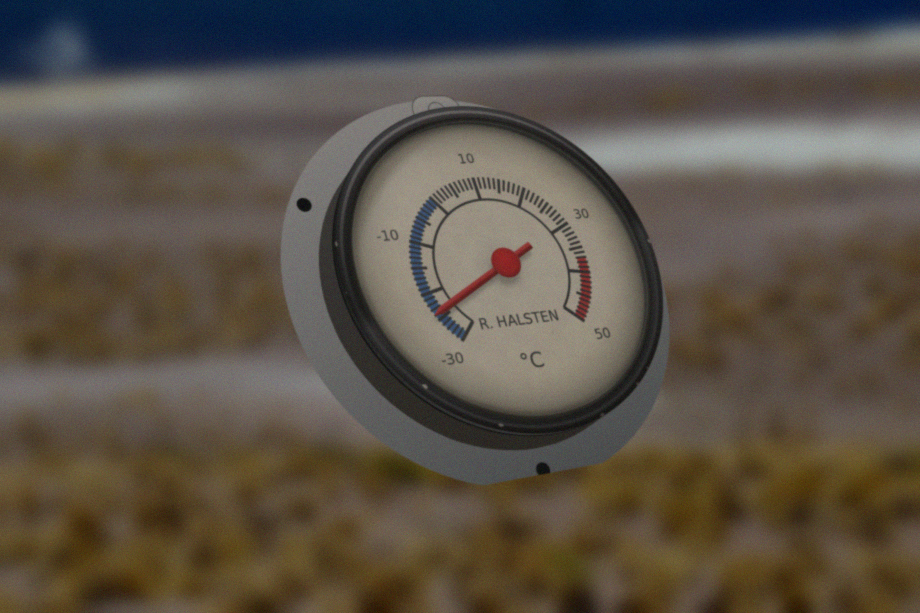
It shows -24 °C
